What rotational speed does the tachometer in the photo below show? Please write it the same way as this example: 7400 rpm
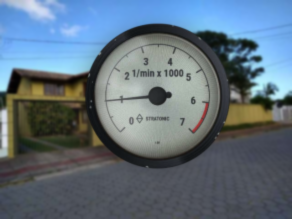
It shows 1000 rpm
